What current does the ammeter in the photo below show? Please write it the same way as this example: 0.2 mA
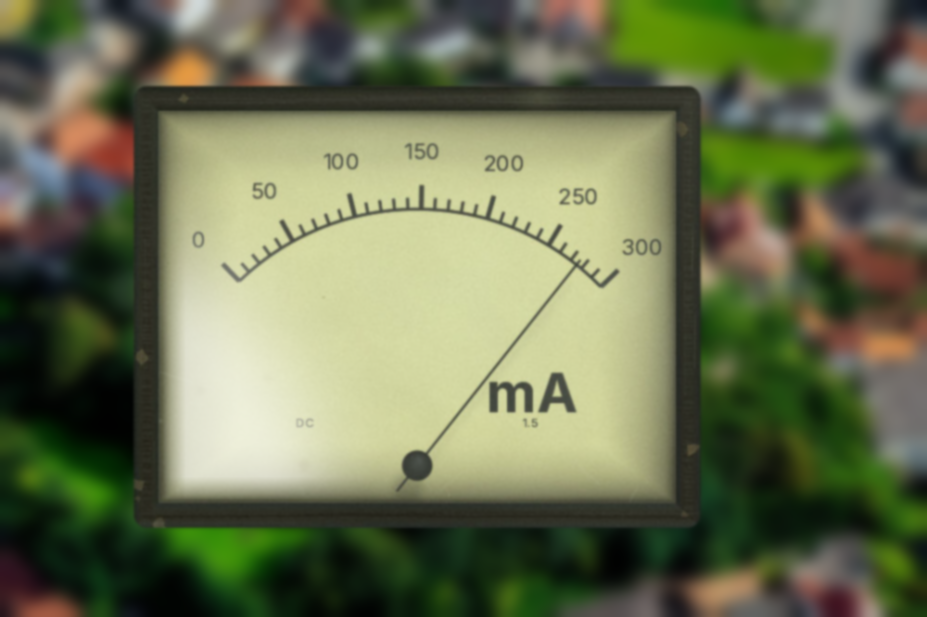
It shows 275 mA
